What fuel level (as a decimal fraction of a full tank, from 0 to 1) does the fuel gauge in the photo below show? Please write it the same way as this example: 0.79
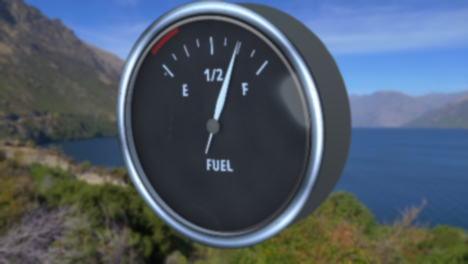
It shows 0.75
